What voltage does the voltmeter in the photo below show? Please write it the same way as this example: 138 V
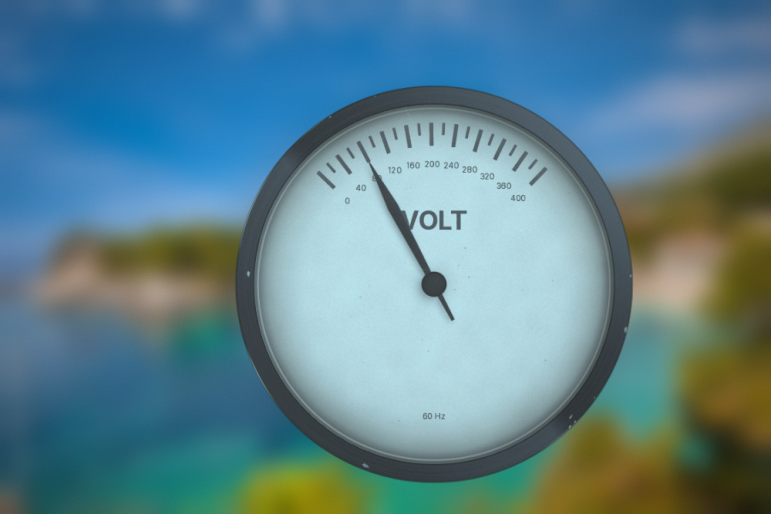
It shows 80 V
